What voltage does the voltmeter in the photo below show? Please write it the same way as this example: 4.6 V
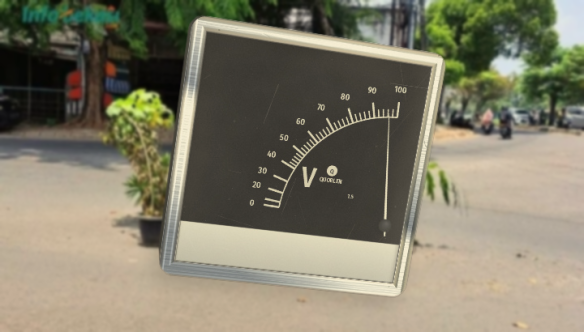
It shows 96 V
